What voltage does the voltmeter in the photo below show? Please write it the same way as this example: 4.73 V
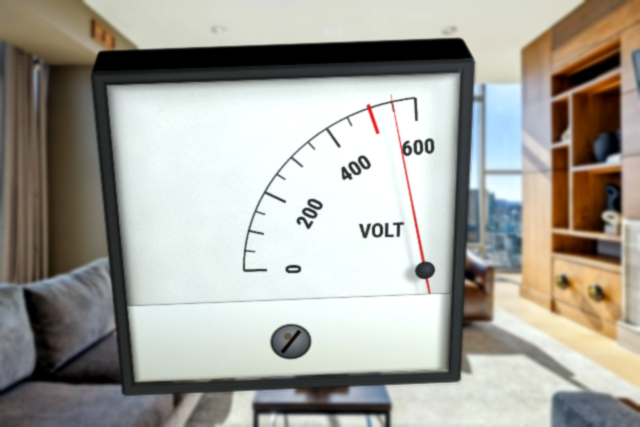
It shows 550 V
